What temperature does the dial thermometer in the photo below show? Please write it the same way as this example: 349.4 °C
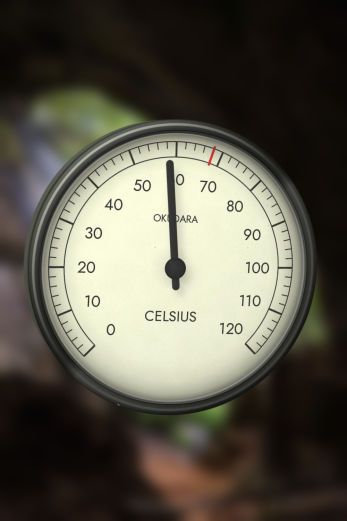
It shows 58 °C
